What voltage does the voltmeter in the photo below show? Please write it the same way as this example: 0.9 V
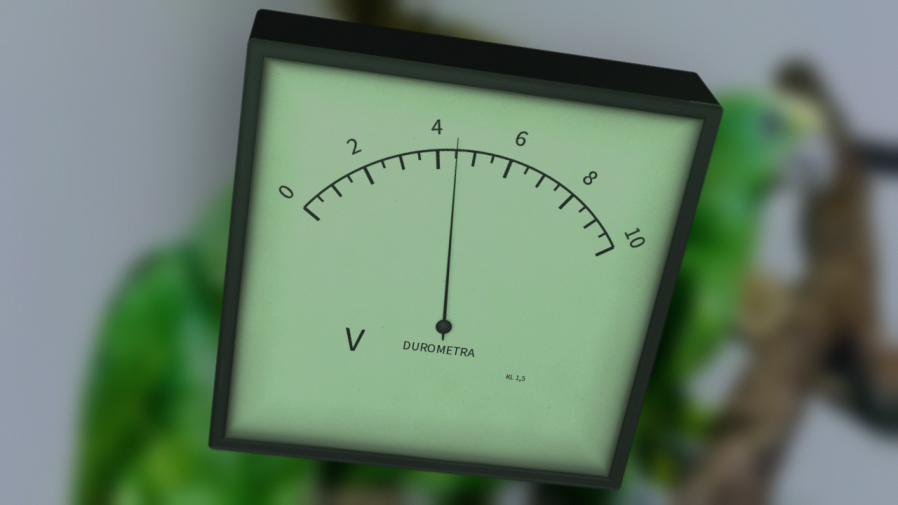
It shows 4.5 V
